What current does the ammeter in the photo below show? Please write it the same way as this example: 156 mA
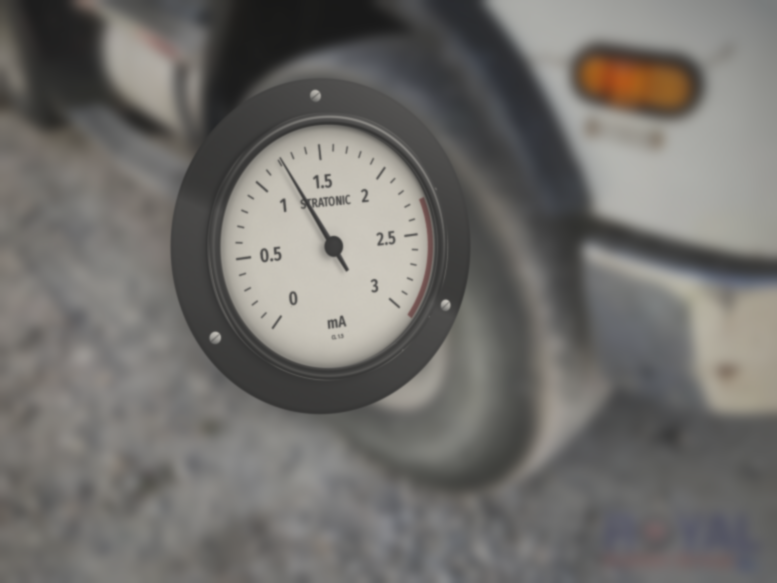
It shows 1.2 mA
